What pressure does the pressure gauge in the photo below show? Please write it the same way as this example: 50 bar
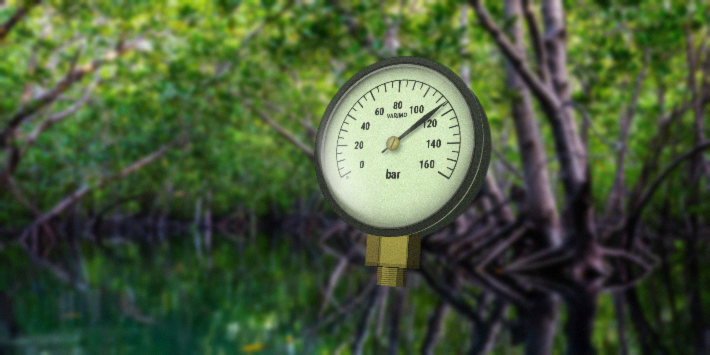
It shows 115 bar
